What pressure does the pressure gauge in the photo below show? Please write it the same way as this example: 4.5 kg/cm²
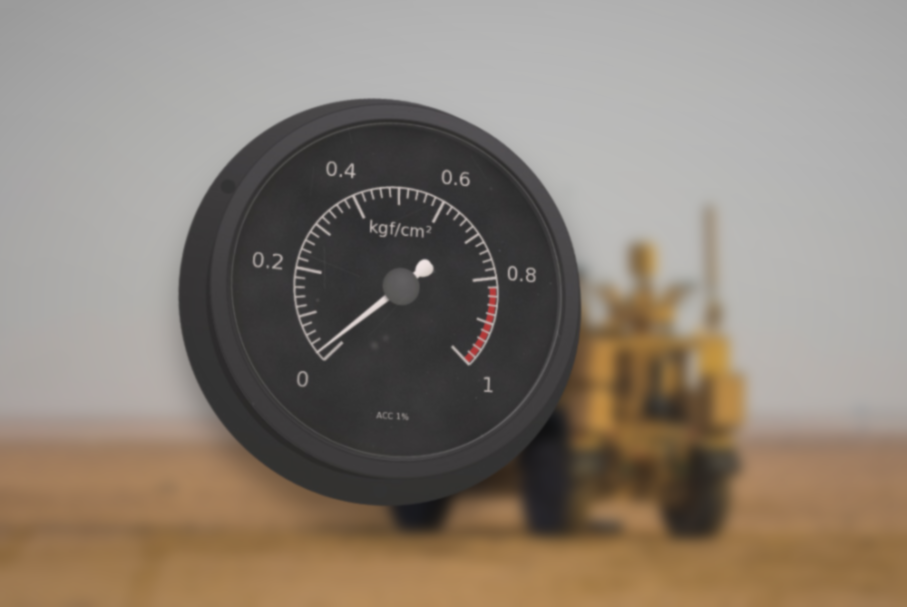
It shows 0.02 kg/cm²
